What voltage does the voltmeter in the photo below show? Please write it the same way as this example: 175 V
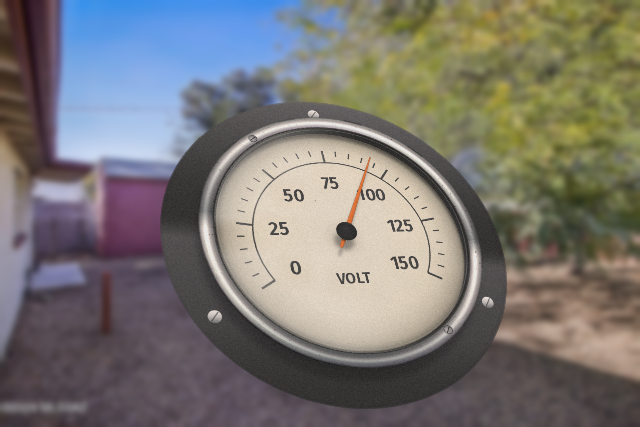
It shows 92.5 V
